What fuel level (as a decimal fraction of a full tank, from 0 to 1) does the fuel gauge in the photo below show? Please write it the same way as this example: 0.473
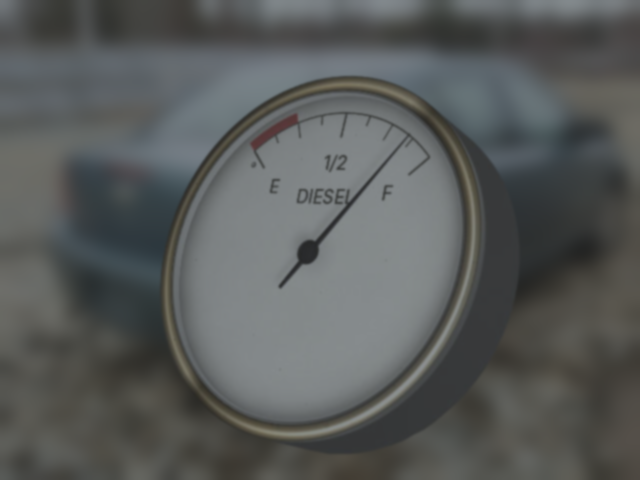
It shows 0.875
